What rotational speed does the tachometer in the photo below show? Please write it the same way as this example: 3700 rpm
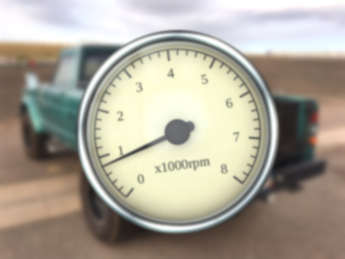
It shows 800 rpm
